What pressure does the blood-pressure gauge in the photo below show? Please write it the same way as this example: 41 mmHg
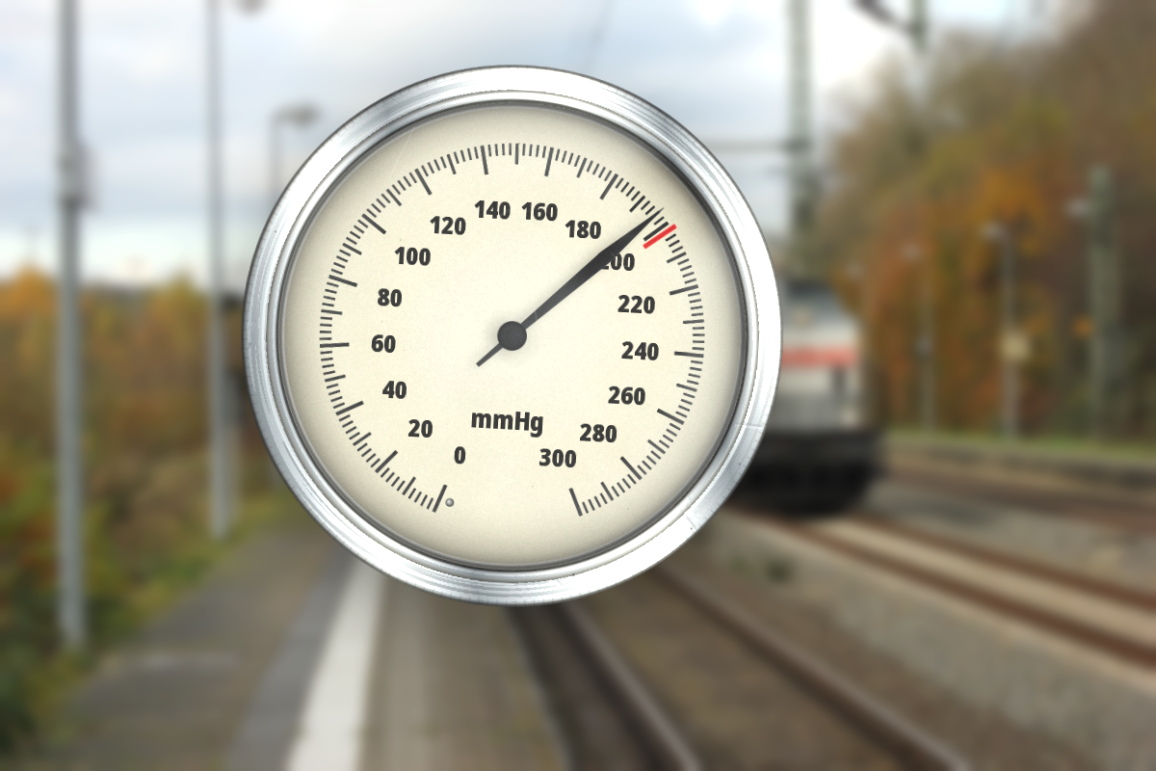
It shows 196 mmHg
